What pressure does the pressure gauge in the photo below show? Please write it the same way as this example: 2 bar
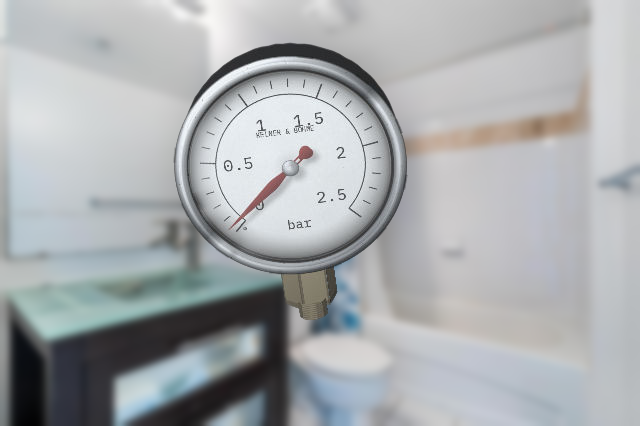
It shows 0.05 bar
